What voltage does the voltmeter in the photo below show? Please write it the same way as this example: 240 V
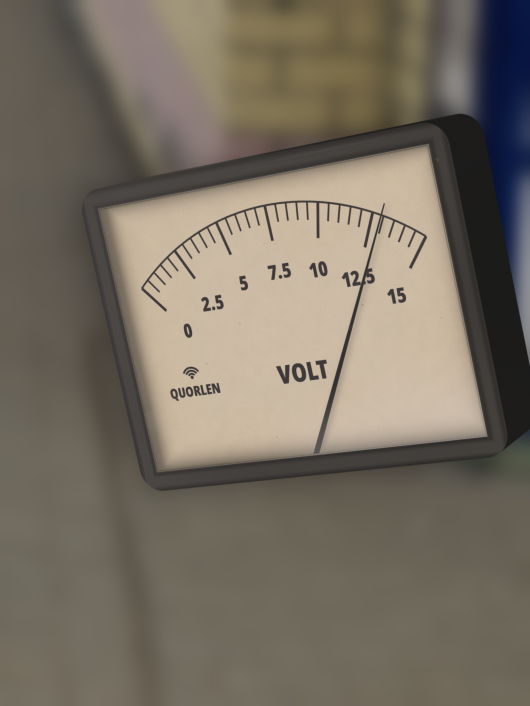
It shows 13 V
